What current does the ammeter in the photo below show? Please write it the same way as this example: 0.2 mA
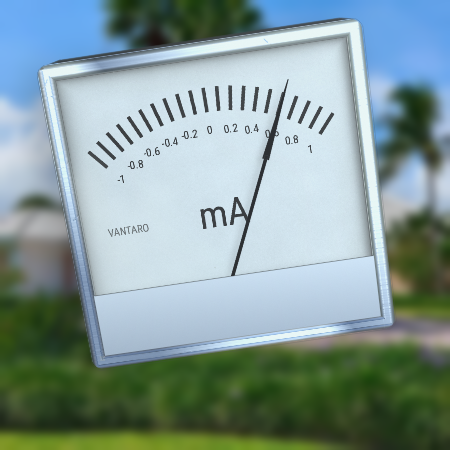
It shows 0.6 mA
